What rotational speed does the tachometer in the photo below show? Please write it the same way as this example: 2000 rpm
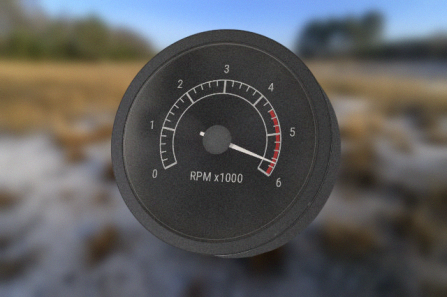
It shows 5700 rpm
